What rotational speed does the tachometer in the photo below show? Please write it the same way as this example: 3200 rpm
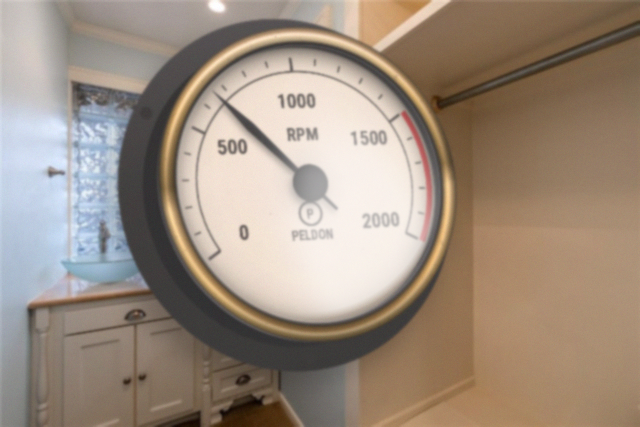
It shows 650 rpm
